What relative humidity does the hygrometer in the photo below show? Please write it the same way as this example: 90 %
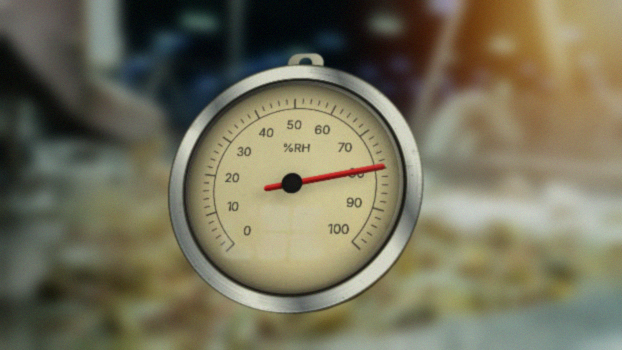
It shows 80 %
